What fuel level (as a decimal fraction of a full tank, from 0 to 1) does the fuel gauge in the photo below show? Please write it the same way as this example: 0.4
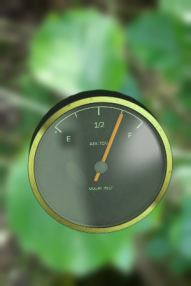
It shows 0.75
